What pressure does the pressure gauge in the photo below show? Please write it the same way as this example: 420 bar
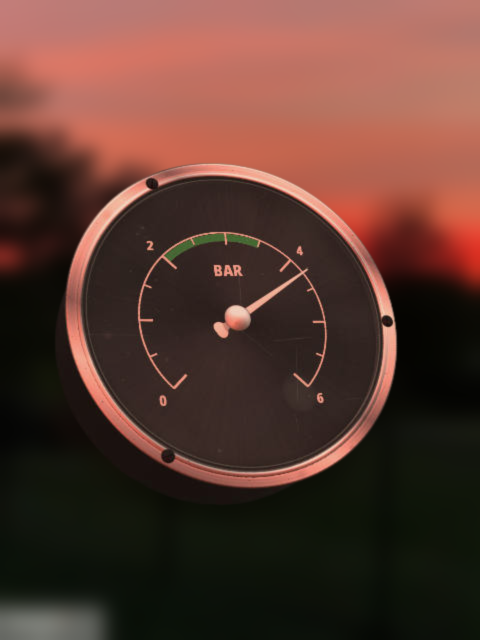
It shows 4.25 bar
